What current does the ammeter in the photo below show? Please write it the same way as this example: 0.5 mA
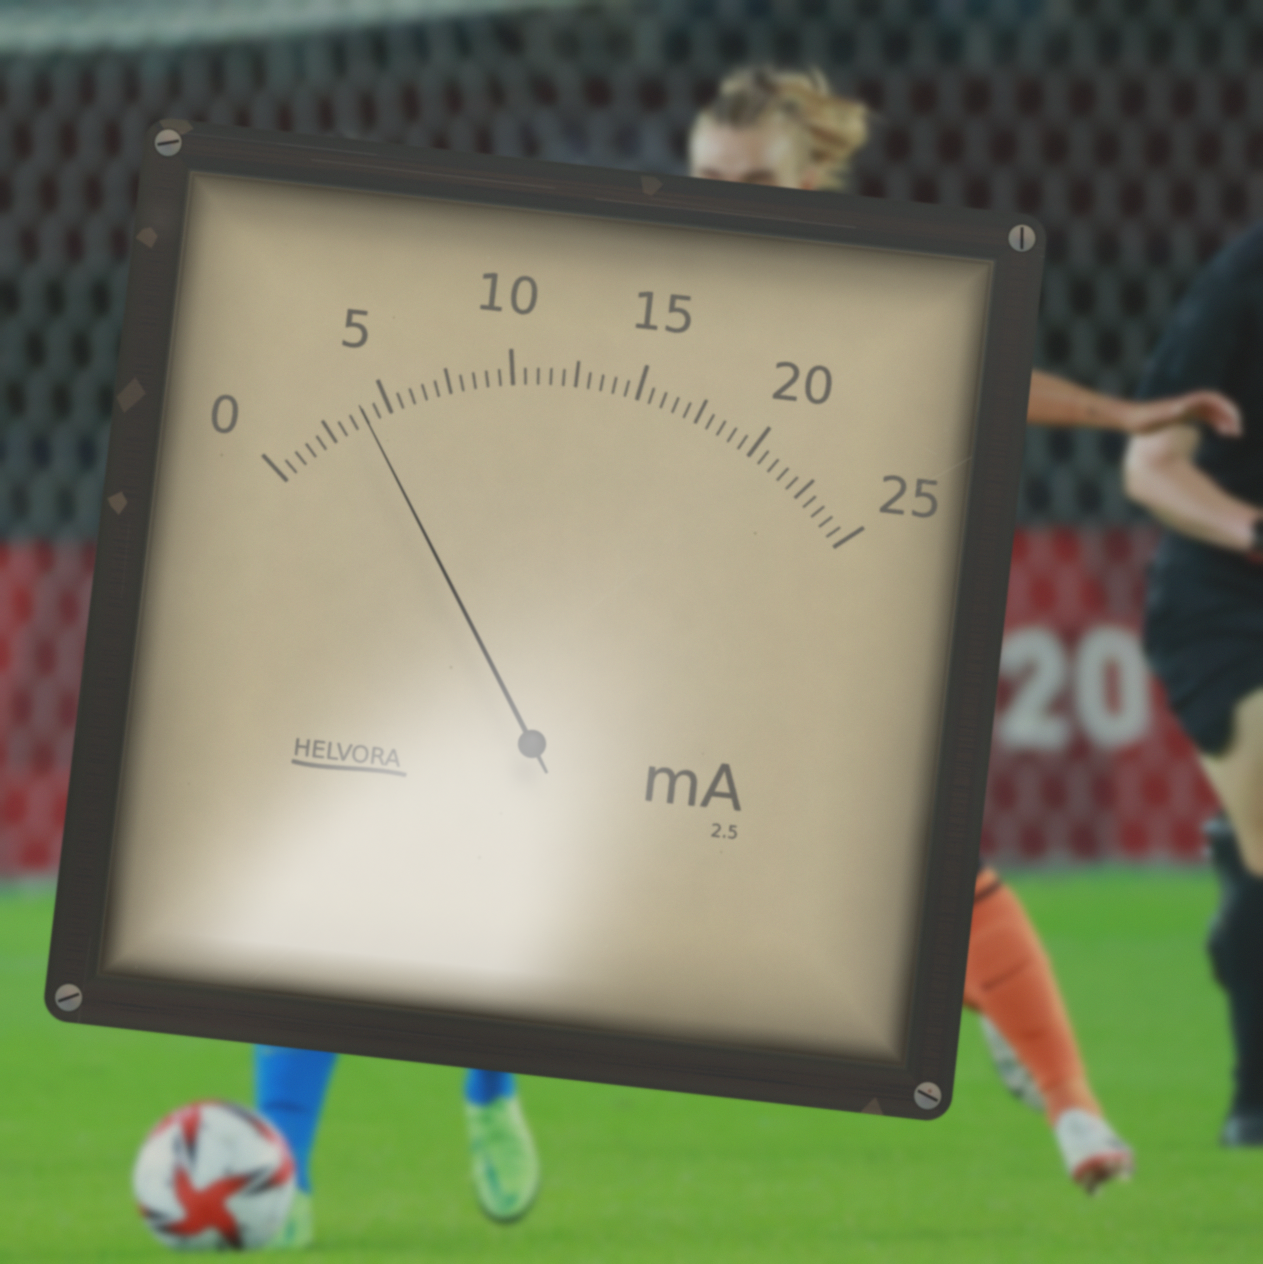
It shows 4 mA
